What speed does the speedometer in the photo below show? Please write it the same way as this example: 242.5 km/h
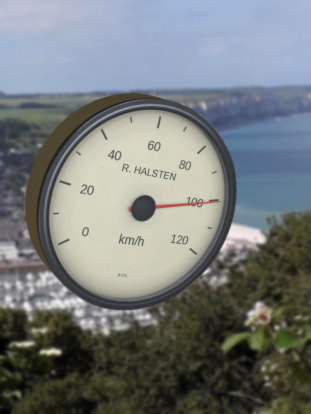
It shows 100 km/h
